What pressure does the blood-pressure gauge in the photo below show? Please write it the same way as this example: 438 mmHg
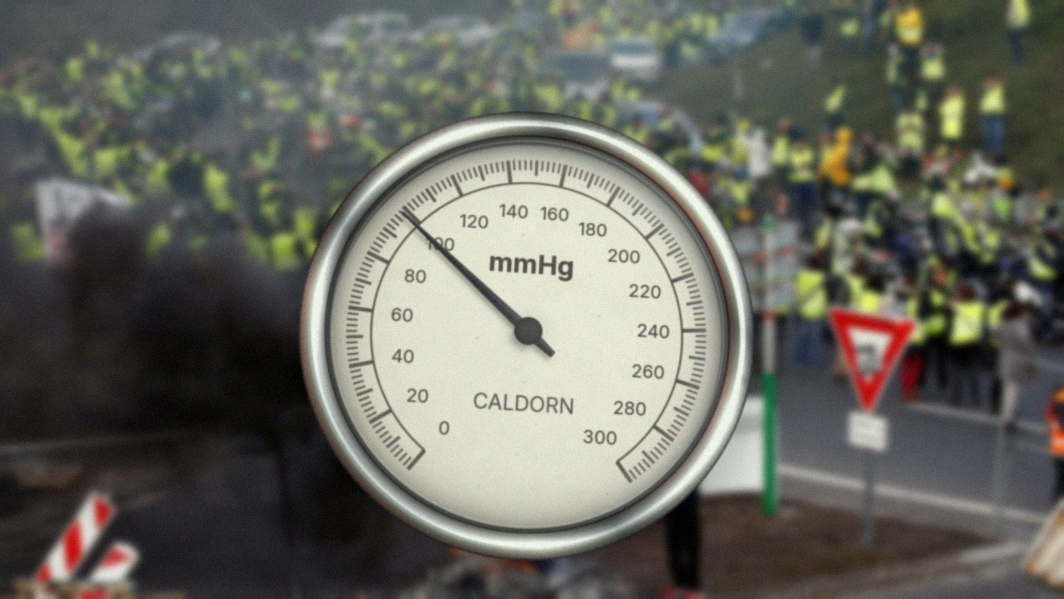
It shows 98 mmHg
